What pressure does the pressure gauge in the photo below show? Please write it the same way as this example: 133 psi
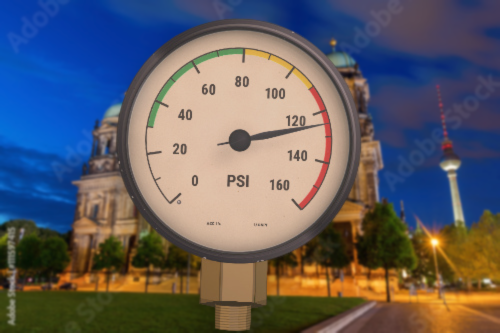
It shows 125 psi
